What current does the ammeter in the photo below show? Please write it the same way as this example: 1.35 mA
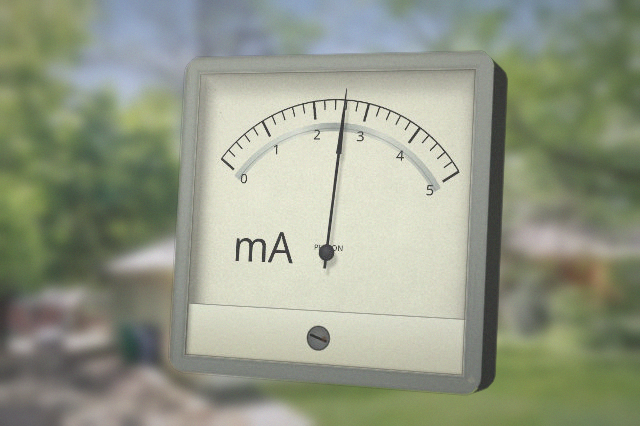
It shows 2.6 mA
